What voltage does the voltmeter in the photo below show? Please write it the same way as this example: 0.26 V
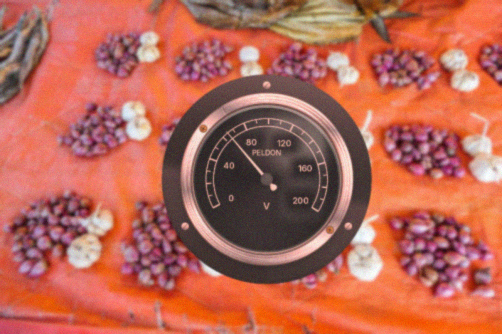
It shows 65 V
